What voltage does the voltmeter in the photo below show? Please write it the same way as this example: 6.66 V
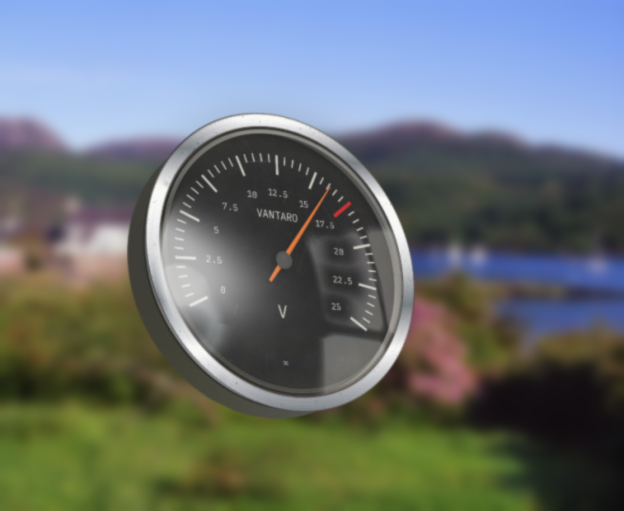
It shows 16 V
